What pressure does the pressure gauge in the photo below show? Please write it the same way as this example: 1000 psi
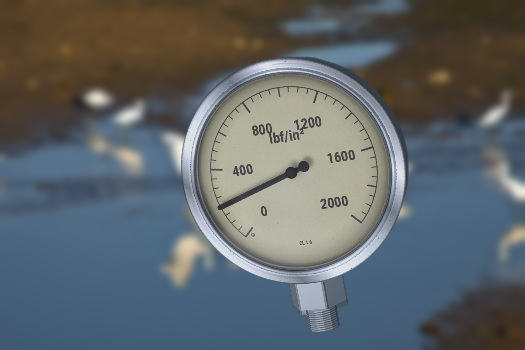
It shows 200 psi
